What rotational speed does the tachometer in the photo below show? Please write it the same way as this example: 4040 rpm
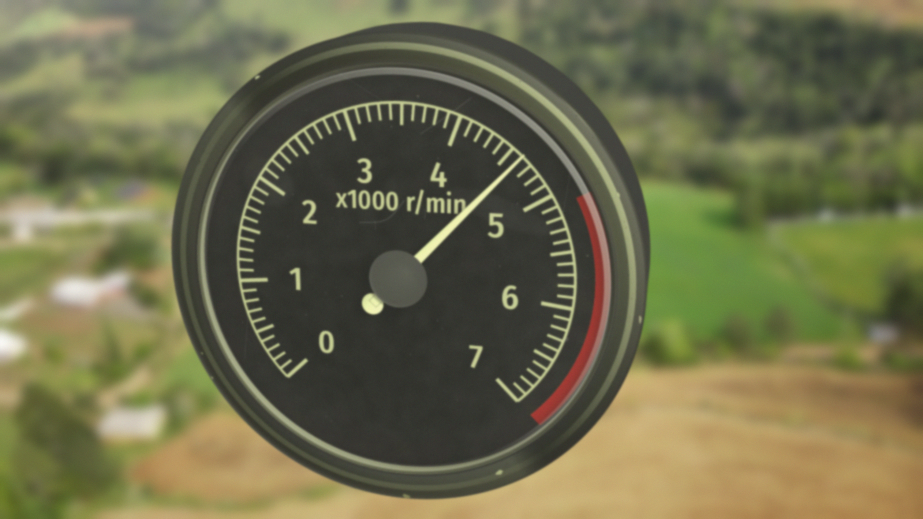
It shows 4600 rpm
